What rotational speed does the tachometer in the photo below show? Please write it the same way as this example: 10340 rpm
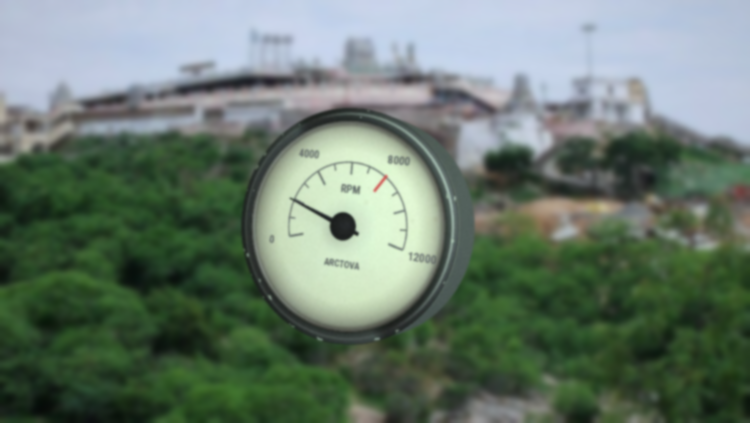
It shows 2000 rpm
